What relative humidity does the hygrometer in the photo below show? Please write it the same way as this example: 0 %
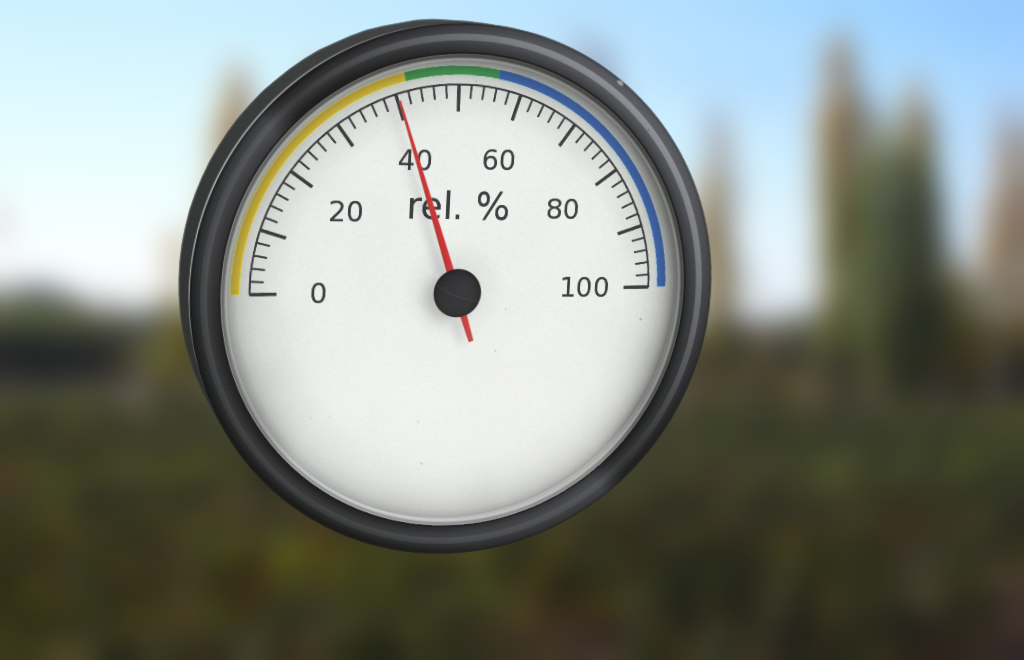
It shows 40 %
